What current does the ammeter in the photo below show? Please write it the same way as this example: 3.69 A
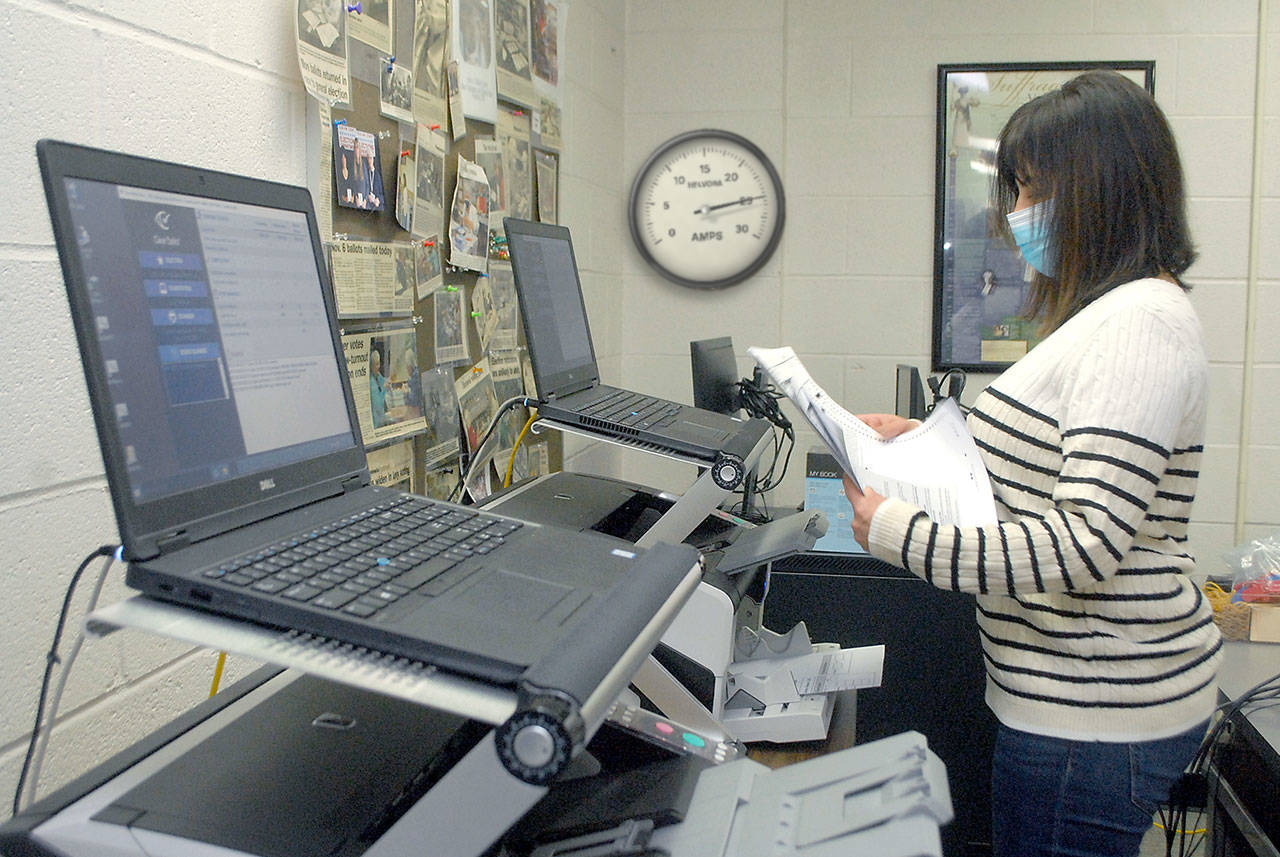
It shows 25 A
